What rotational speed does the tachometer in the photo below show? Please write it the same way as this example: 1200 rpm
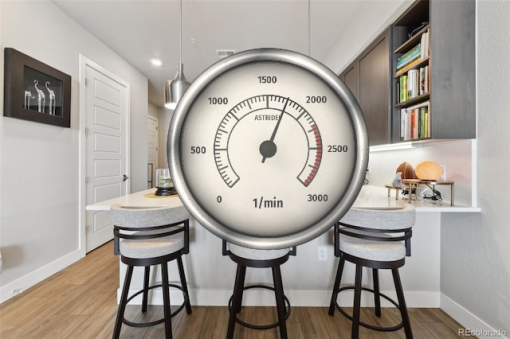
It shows 1750 rpm
